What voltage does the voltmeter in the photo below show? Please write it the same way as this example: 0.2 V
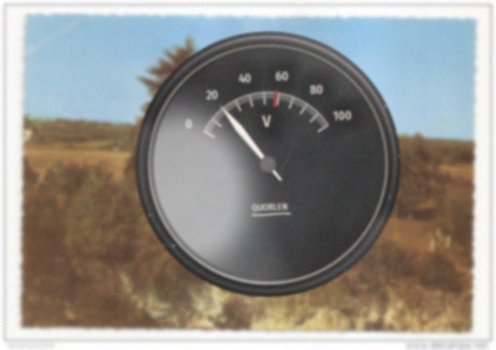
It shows 20 V
